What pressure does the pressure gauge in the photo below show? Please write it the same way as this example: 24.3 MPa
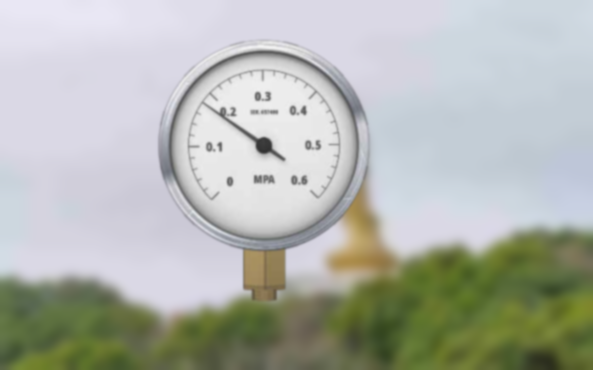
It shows 0.18 MPa
